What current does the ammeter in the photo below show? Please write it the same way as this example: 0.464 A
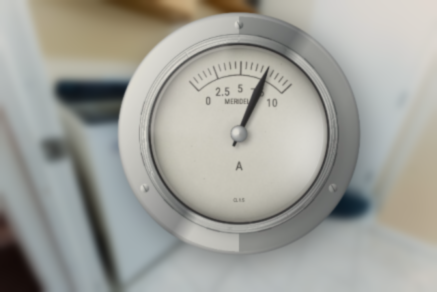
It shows 7.5 A
